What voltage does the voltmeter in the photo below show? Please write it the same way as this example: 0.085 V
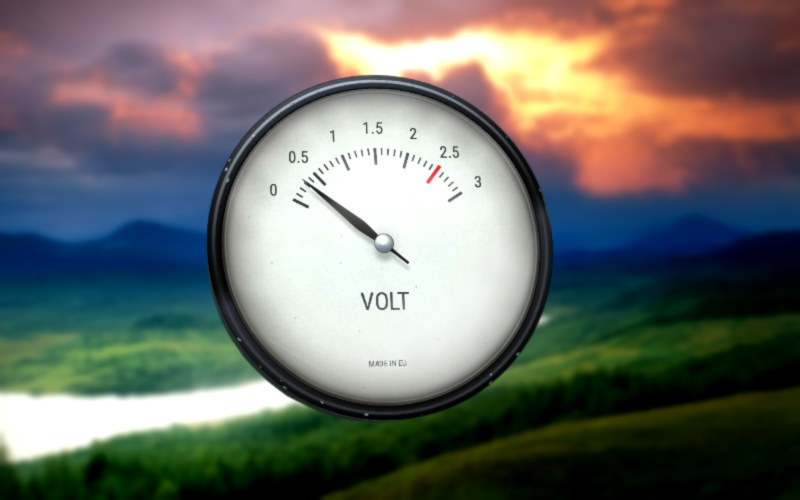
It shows 0.3 V
